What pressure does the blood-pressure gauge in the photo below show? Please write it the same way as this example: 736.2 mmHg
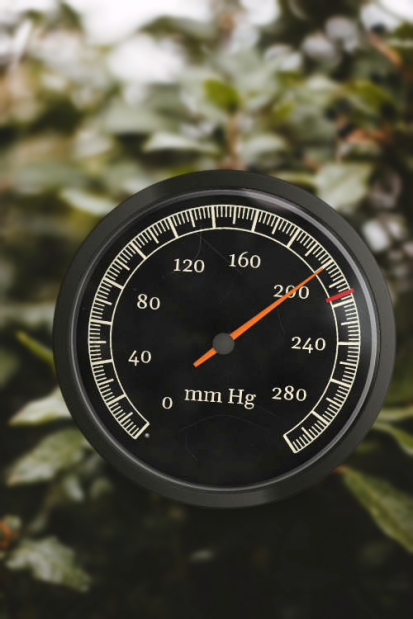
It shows 200 mmHg
